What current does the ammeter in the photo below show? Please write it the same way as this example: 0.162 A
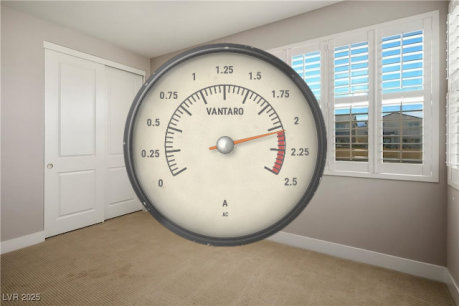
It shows 2.05 A
